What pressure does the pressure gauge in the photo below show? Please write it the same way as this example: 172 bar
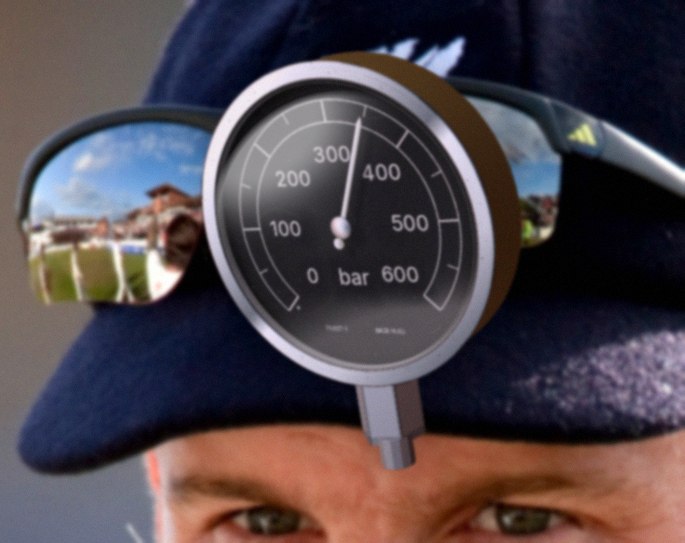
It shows 350 bar
